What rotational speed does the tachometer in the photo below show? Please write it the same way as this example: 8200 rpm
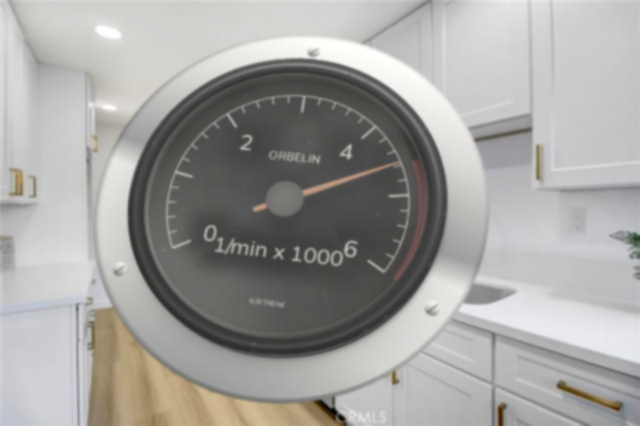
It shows 4600 rpm
